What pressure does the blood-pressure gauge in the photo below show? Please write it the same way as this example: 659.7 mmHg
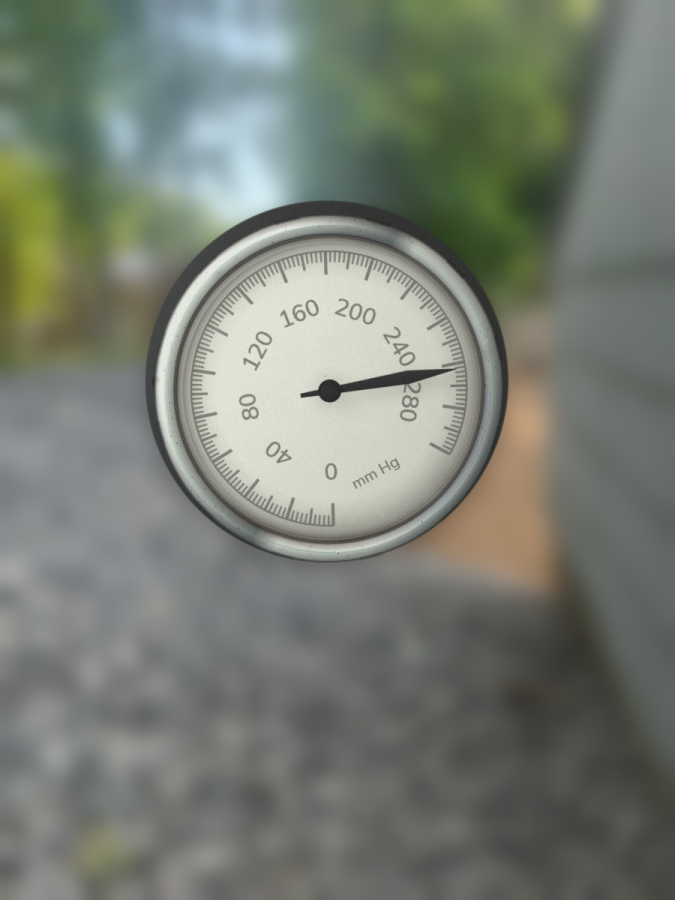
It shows 262 mmHg
